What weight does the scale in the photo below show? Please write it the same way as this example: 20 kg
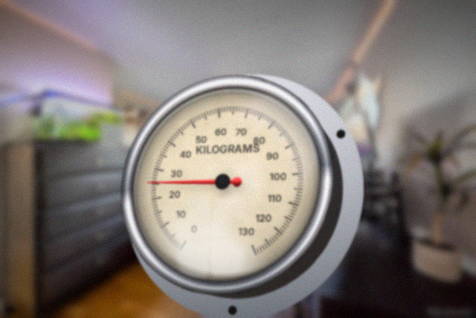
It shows 25 kg
